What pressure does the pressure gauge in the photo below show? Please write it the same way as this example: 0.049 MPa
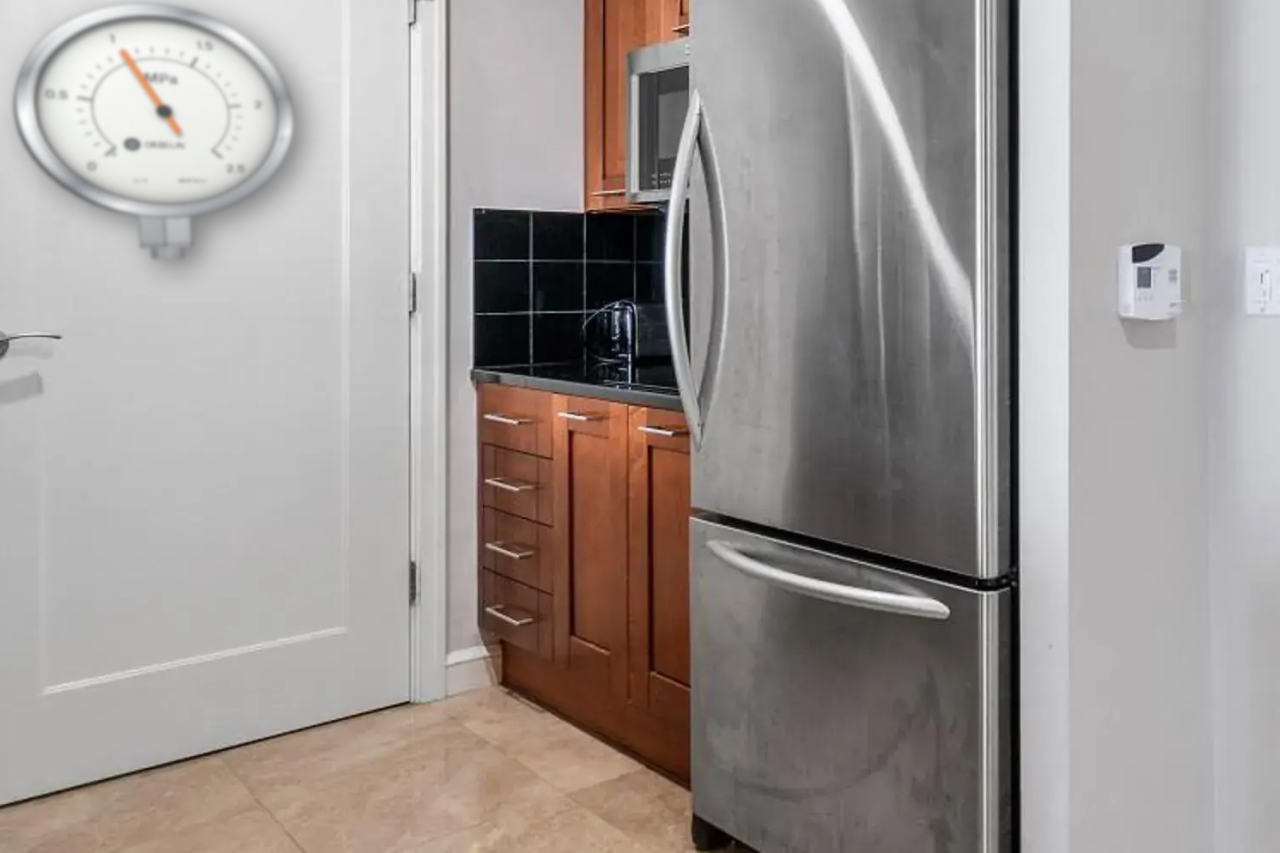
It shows 1 MPa
